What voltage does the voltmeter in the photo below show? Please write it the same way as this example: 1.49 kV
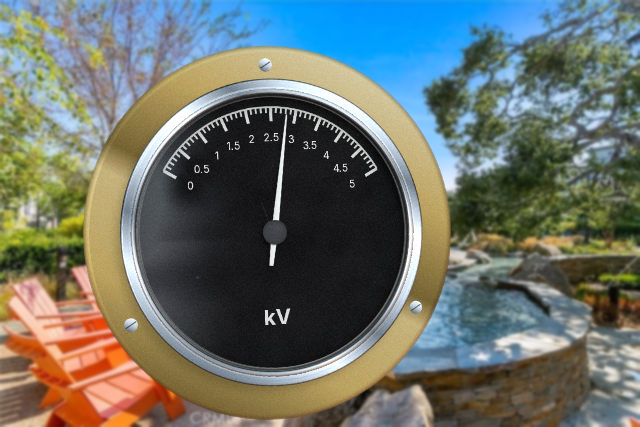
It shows 2.8 kV
